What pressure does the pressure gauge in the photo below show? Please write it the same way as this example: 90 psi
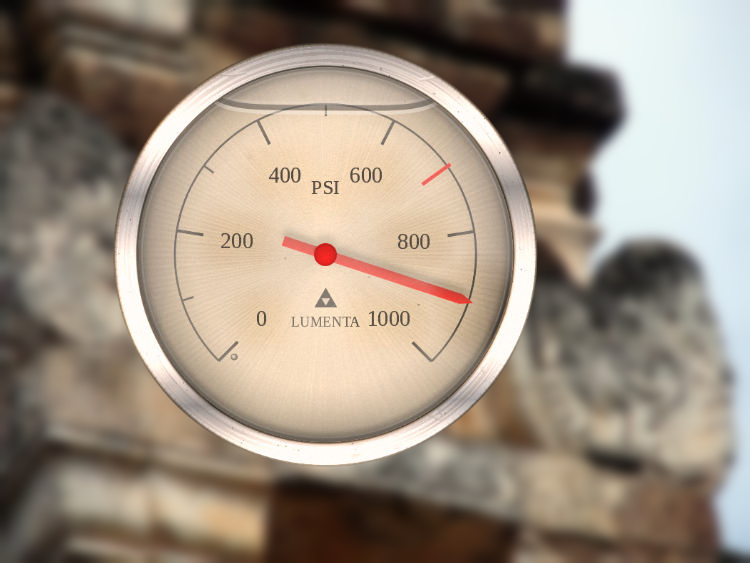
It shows 900 psi
